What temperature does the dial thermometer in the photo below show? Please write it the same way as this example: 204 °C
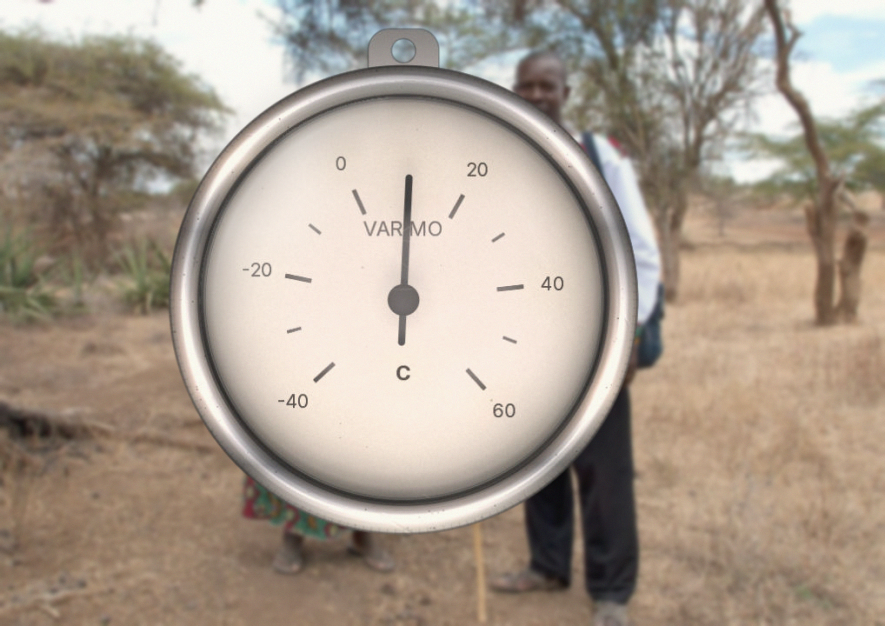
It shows 10 °C
